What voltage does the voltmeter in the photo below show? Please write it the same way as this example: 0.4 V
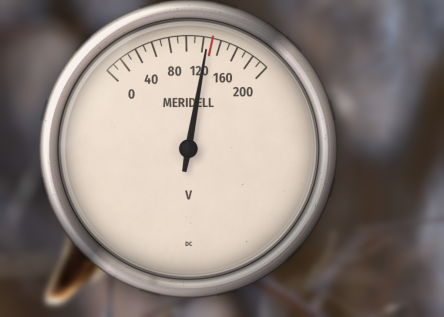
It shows 125 V
